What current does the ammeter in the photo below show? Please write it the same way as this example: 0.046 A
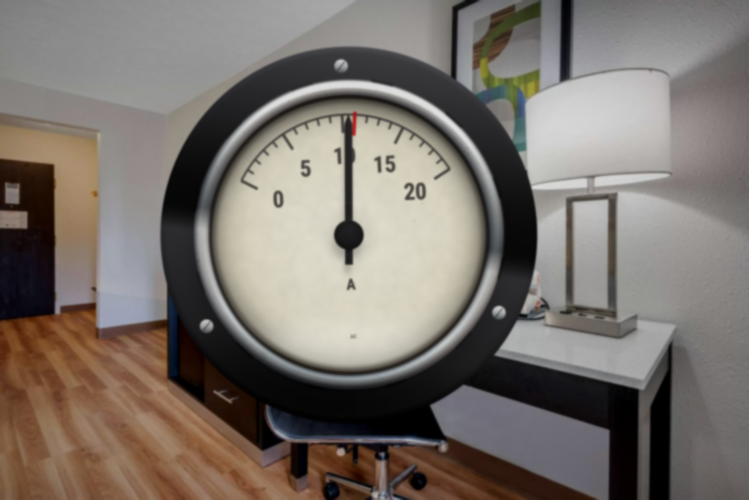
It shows 10.5 A
